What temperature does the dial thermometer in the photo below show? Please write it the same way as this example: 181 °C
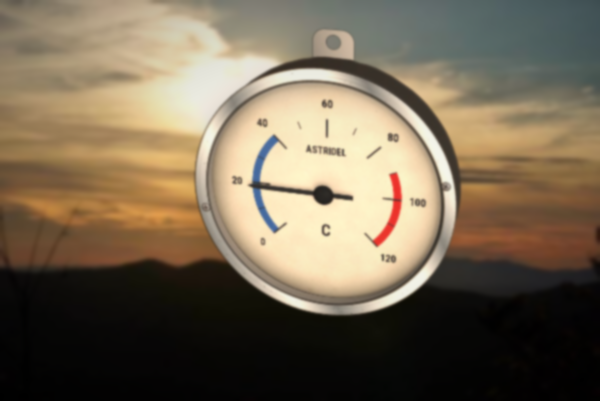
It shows 20 °C
